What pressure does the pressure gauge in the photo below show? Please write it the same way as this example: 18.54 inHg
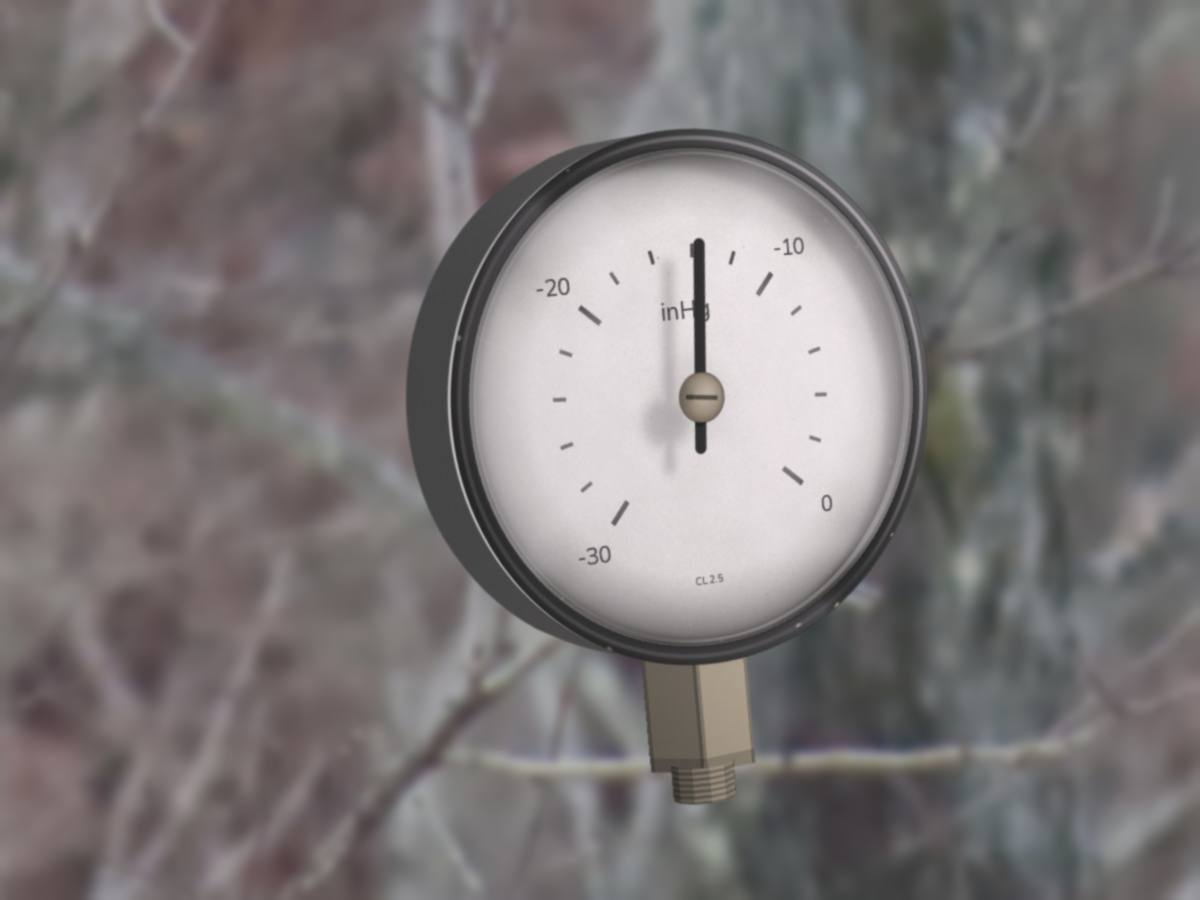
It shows -14 inHg
